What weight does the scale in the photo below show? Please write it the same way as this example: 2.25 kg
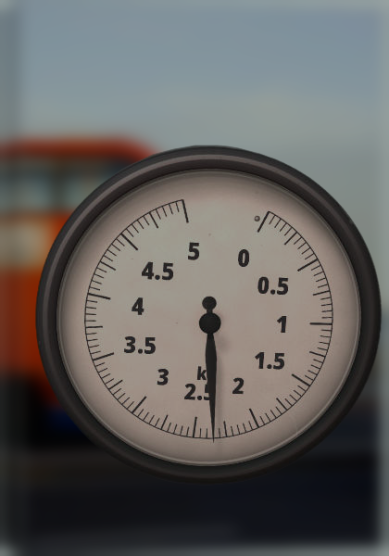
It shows 2.35 kg
